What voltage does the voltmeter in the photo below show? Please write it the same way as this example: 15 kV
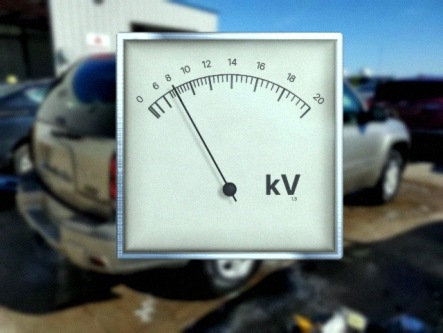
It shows 8 kV
